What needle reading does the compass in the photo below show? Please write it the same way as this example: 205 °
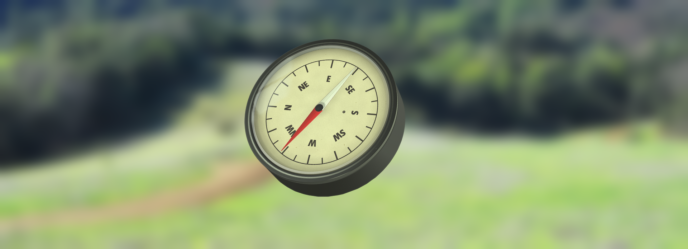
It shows 300 °
